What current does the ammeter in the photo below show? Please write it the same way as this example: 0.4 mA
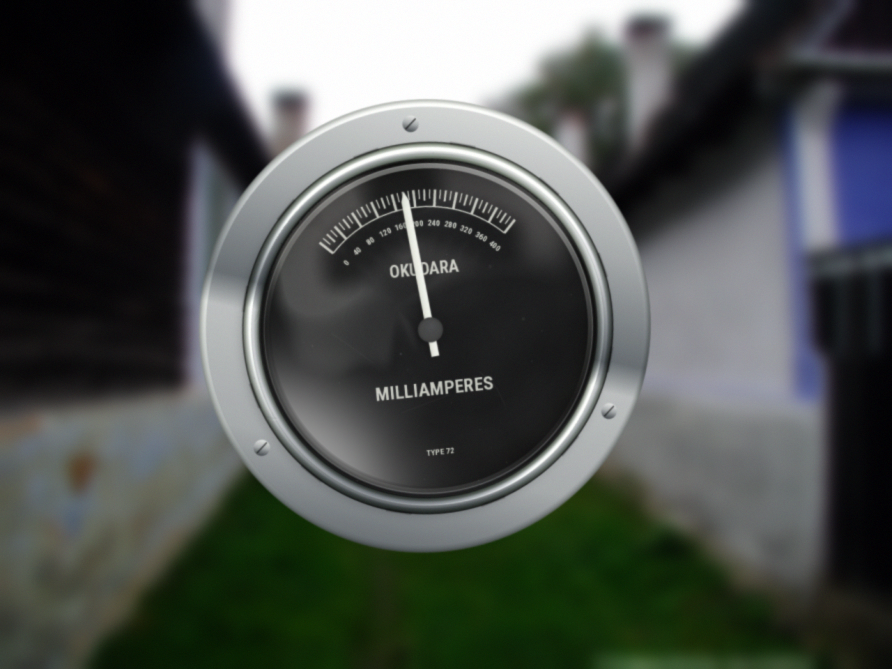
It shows 180 mA
